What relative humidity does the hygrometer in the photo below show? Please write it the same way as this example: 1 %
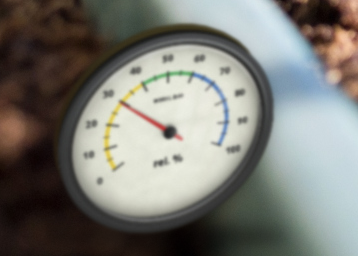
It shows 30 %
